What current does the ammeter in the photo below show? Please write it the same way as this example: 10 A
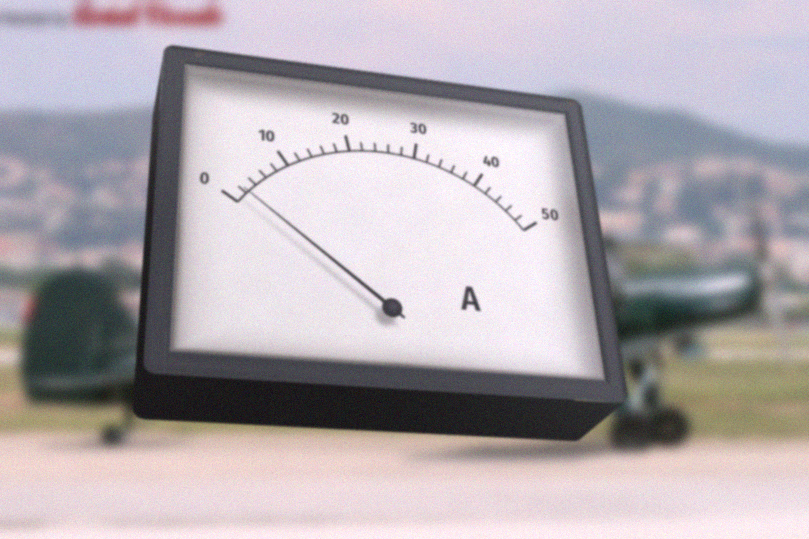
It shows 2 A
